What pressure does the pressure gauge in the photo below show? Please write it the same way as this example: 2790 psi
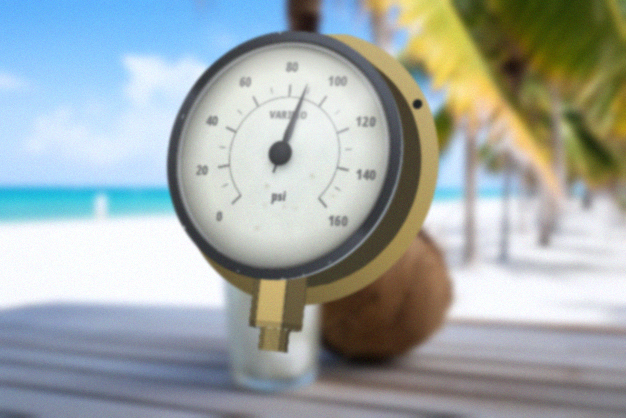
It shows 90 psi
